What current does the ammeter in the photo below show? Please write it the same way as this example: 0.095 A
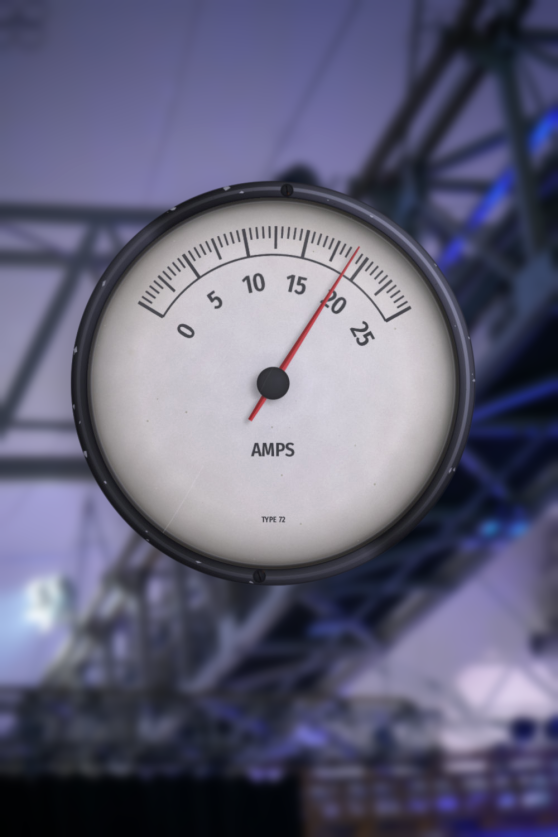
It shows 19 A
